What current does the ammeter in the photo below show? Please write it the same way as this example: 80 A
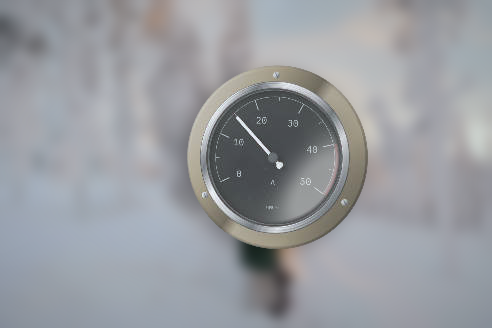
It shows 15 A
